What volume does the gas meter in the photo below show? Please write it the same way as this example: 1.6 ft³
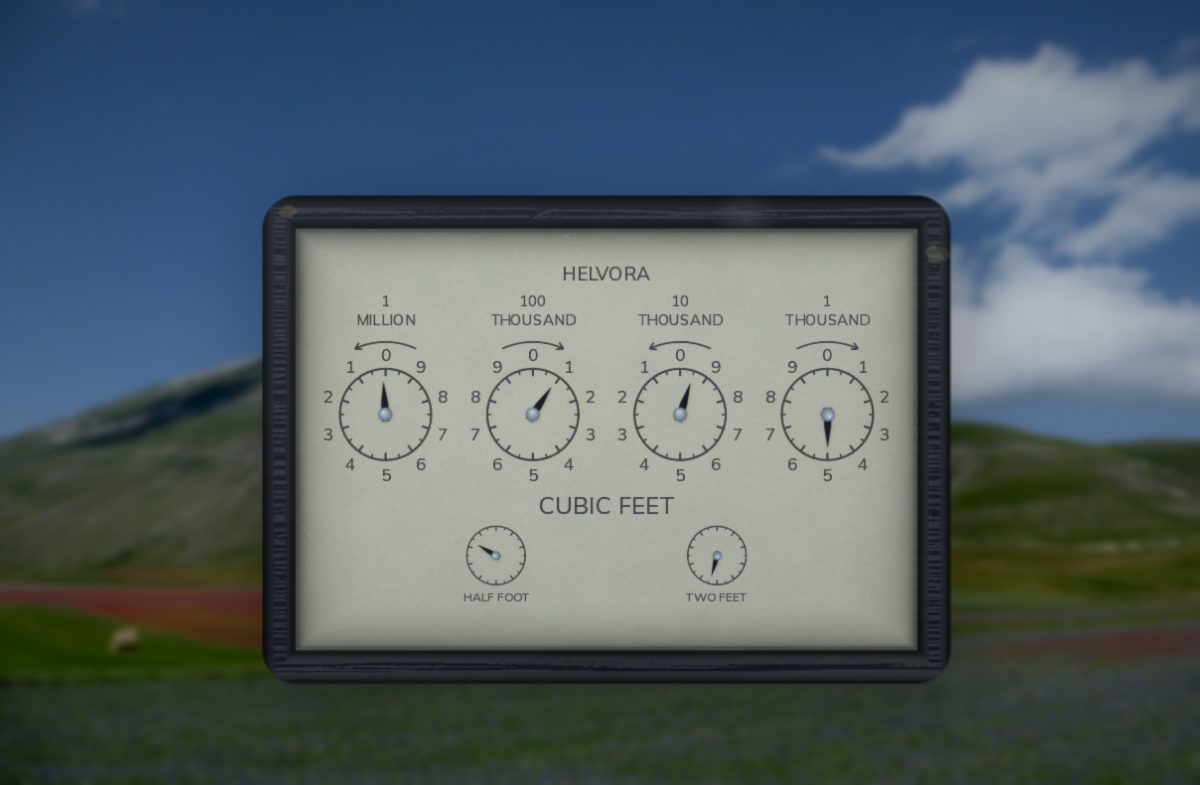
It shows 9500 ft³
